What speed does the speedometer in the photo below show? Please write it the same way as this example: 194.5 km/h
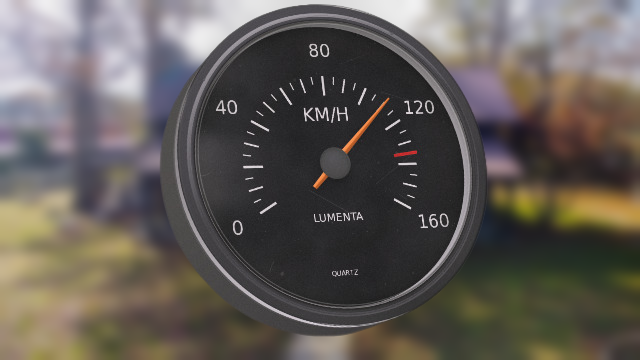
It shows 110 km/h
